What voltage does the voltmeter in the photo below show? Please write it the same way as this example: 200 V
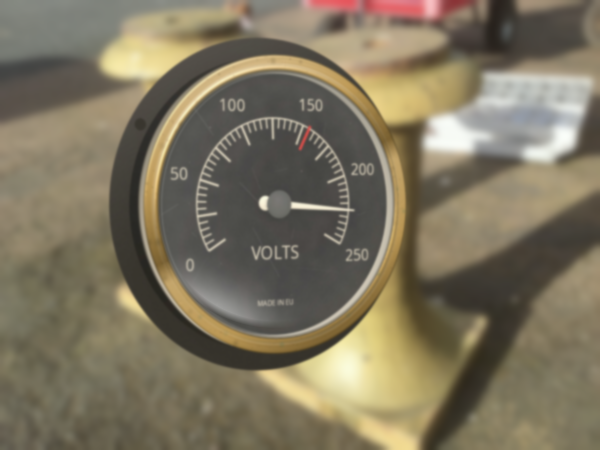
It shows 225 V
